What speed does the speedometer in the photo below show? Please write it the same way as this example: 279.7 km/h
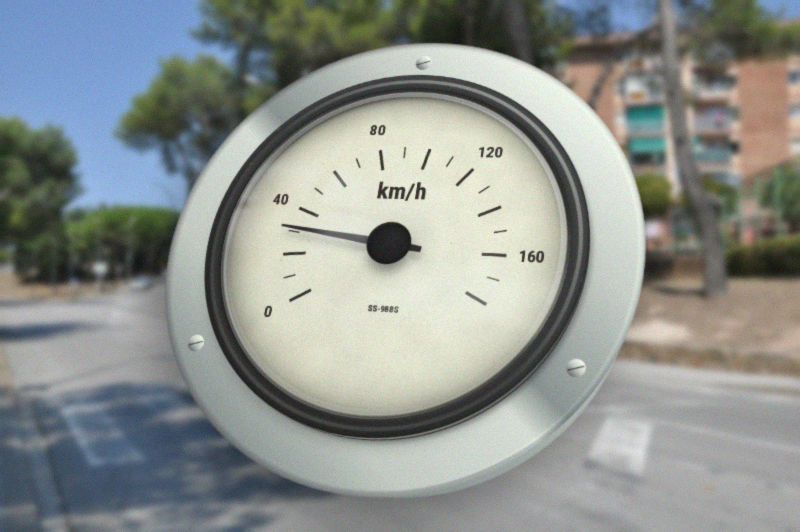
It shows 30 km/h
